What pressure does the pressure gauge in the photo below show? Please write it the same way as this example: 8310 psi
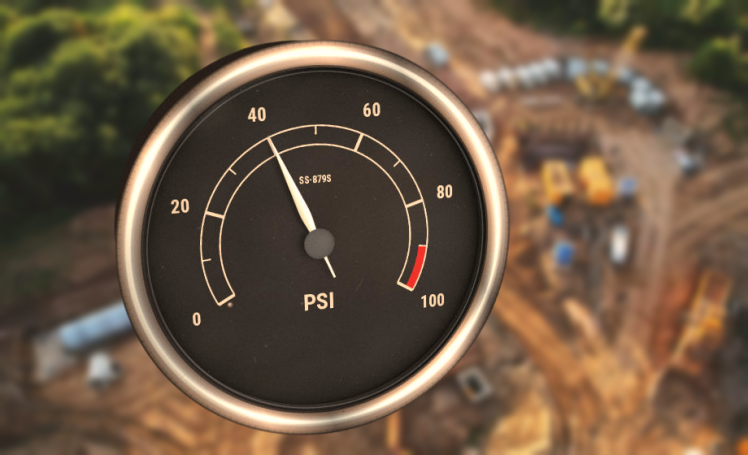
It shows 40 psi
